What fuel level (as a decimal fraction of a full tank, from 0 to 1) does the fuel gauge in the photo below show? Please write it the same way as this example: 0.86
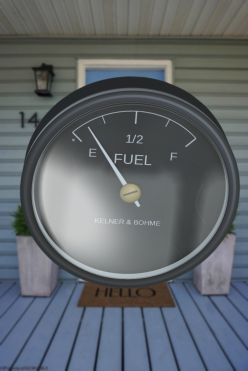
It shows 0.125
